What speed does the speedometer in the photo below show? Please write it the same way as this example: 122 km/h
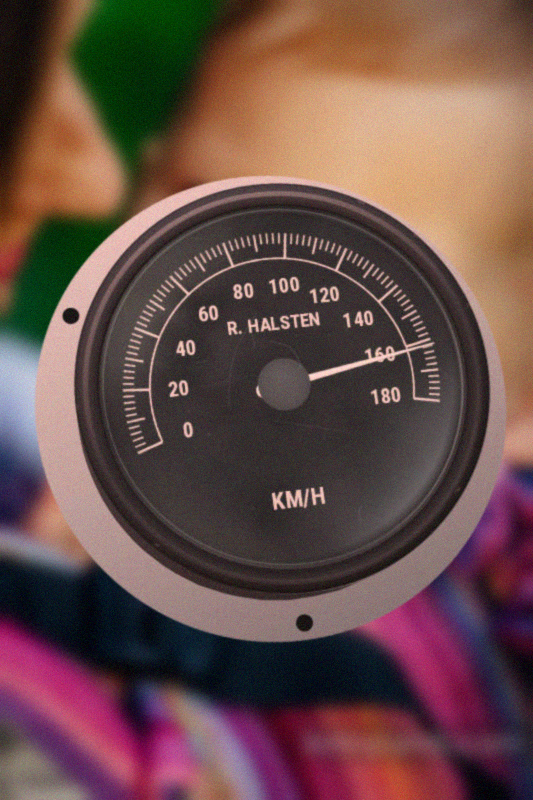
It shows 162 km/h
